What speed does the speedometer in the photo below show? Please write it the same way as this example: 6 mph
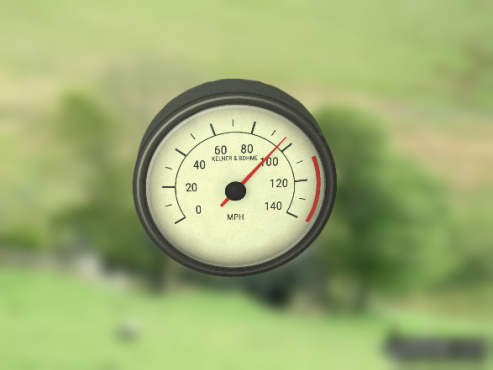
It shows 95 mph
